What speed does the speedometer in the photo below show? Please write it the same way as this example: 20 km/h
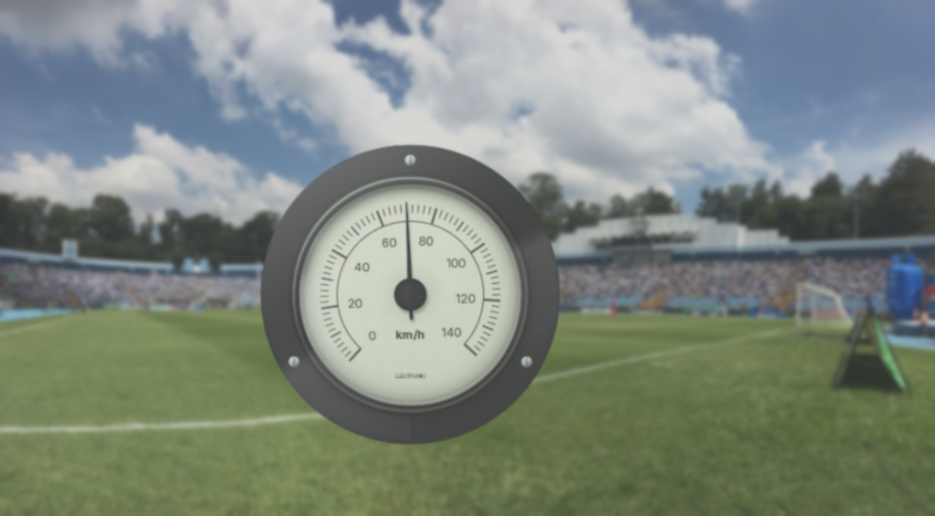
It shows 70 km/h
